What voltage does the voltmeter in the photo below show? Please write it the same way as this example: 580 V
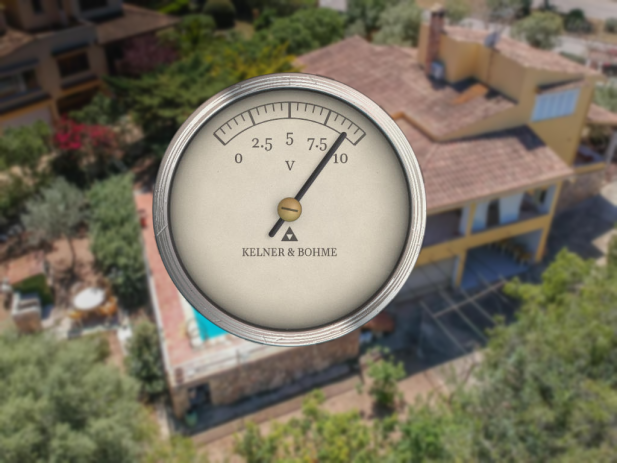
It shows 9 V
